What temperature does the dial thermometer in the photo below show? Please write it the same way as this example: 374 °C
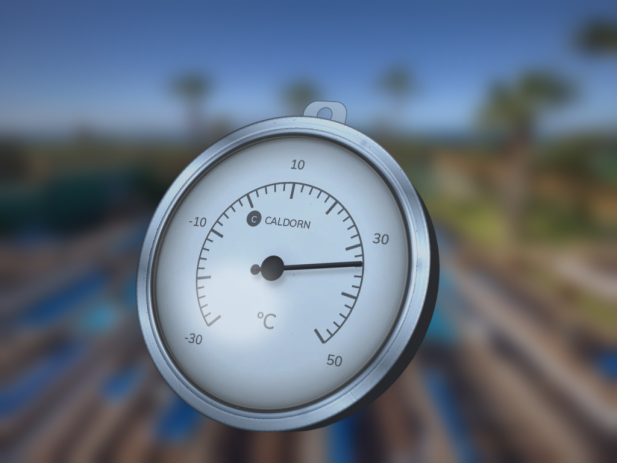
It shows 34 °C
